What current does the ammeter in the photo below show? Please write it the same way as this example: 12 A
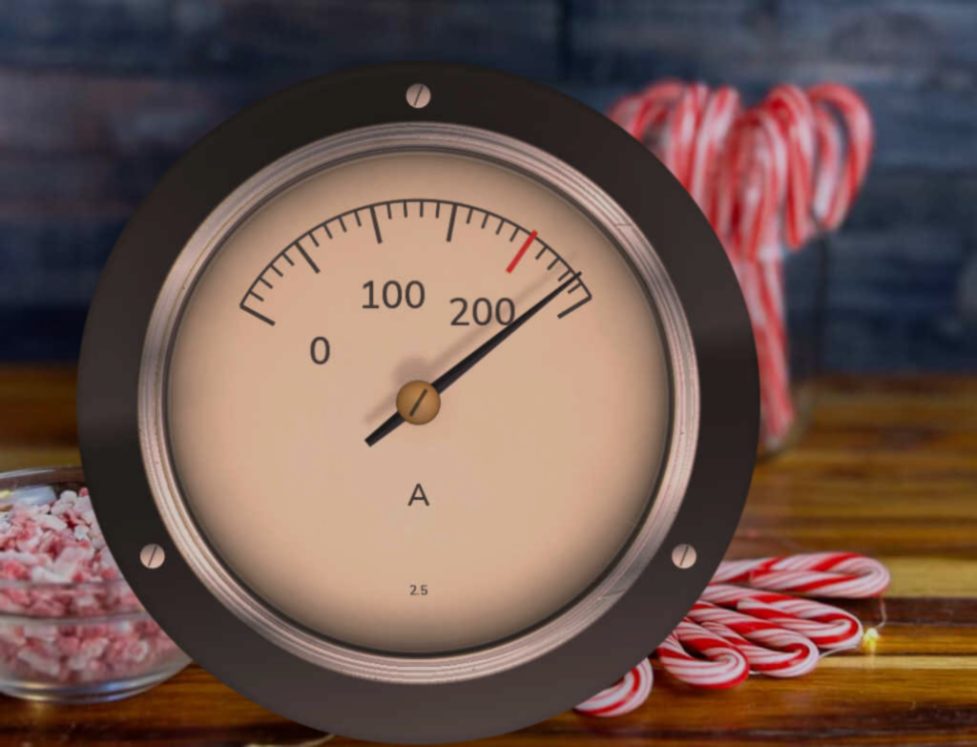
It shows 235 A
